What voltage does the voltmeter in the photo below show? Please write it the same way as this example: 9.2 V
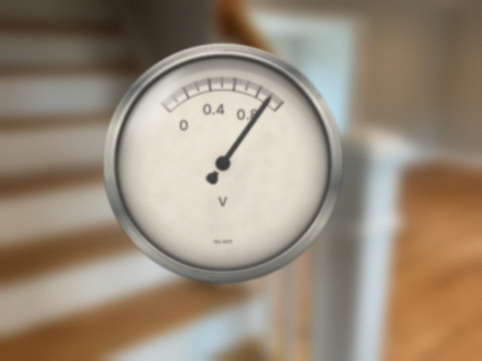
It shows 0.9 V
